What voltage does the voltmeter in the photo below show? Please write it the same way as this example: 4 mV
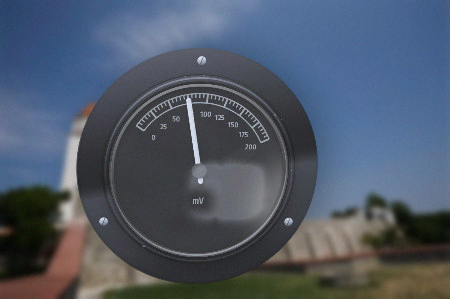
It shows 75 mV
